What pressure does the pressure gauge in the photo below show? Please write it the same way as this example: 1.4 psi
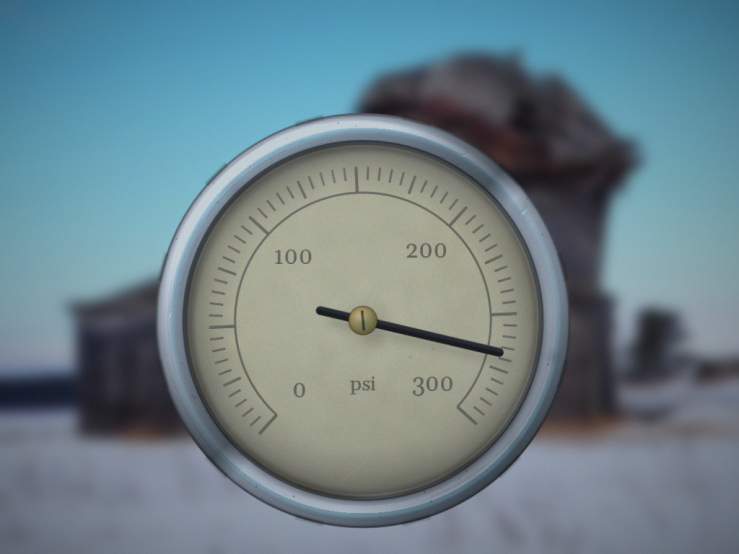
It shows 267.5 psi
